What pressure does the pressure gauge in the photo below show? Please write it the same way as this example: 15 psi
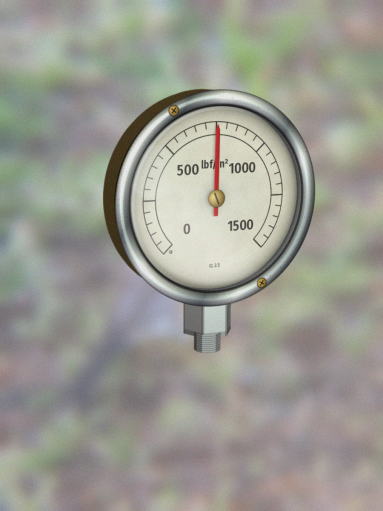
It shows 750 psi
